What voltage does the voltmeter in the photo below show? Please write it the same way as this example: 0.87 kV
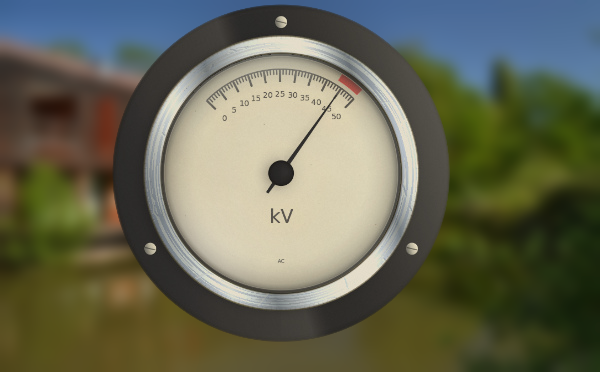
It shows 45 kV
